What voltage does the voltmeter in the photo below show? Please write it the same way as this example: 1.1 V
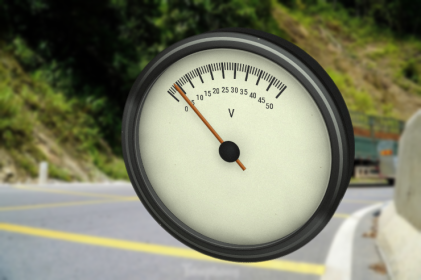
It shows 5 V
